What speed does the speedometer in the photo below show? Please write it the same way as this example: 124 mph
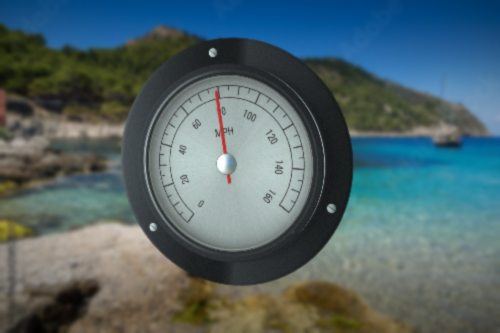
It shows 80 mph
